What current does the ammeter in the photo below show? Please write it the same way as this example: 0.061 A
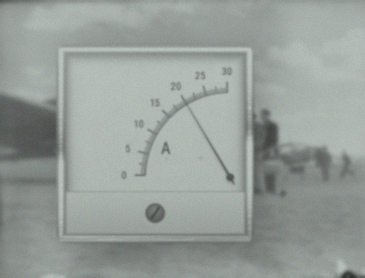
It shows 20 A
